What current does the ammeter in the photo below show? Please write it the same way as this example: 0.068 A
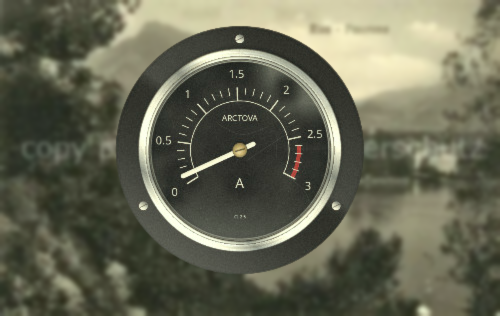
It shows 0.1 A
